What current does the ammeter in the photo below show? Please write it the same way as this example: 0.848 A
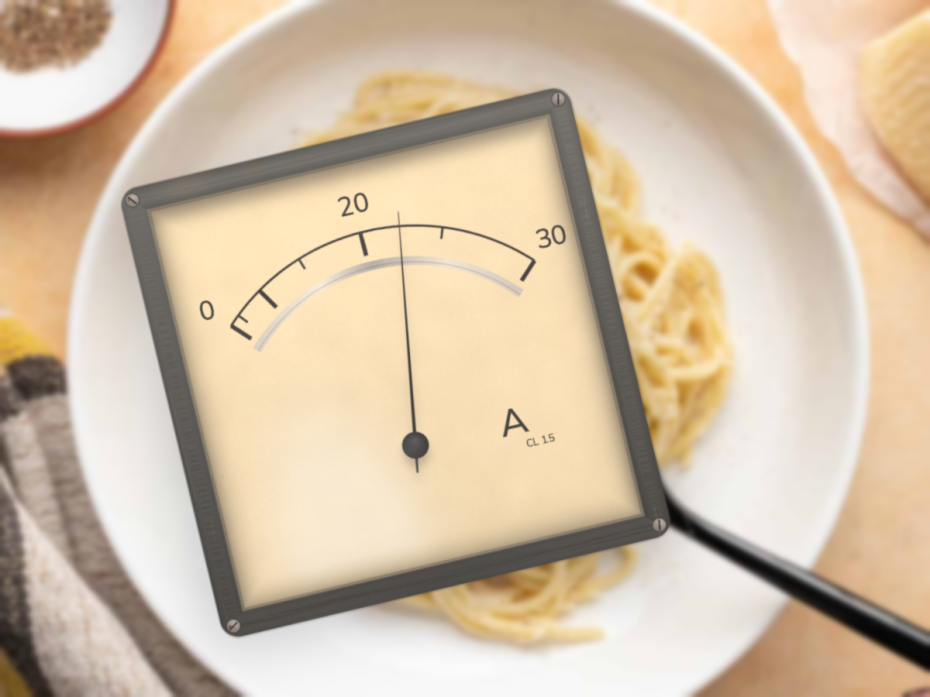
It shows 22.5 A
